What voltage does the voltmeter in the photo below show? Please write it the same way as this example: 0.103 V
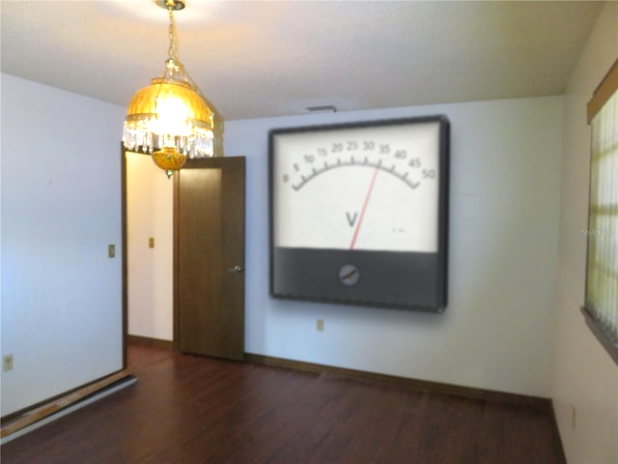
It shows 35 V
